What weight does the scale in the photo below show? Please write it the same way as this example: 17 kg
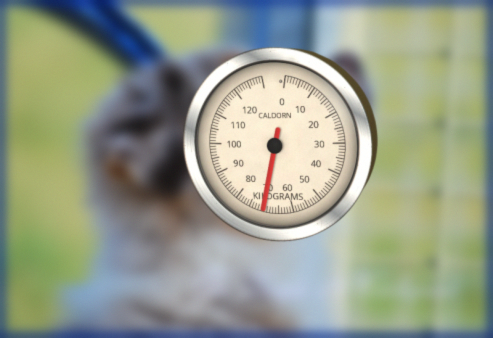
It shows 70 kg
